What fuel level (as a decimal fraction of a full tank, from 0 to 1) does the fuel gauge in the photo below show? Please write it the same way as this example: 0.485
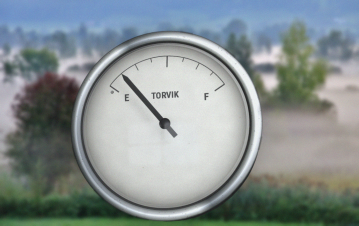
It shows 0.125
